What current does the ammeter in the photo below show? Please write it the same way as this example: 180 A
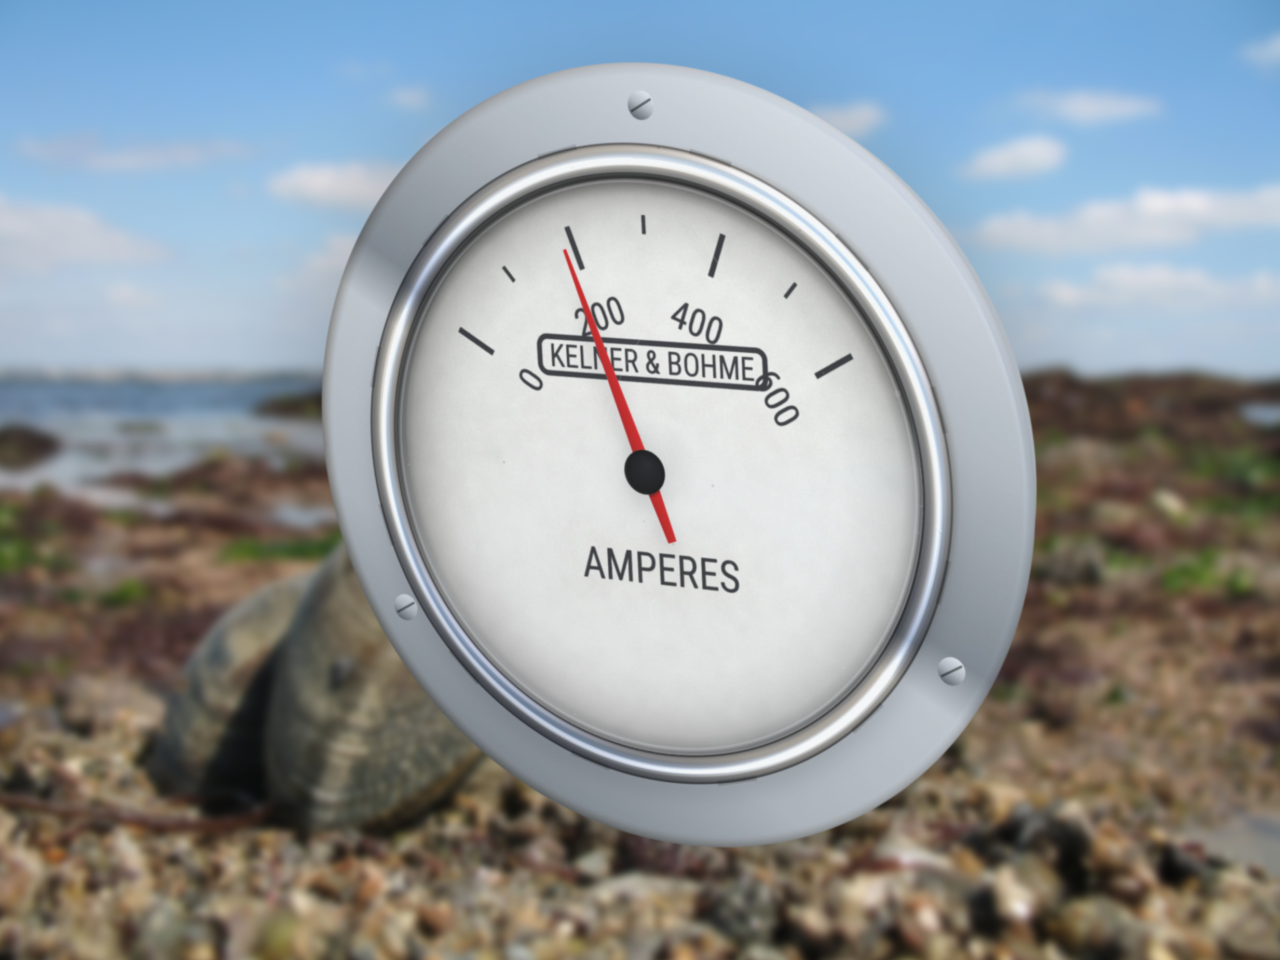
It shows 200 A
